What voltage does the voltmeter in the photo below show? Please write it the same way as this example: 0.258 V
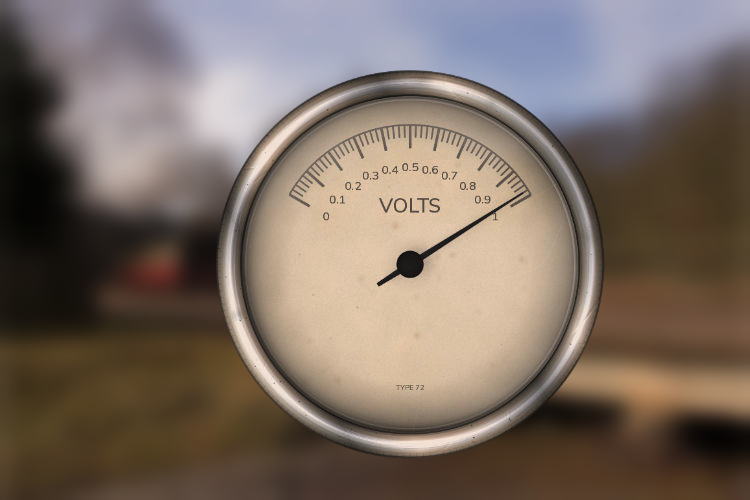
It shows 0.98 V
